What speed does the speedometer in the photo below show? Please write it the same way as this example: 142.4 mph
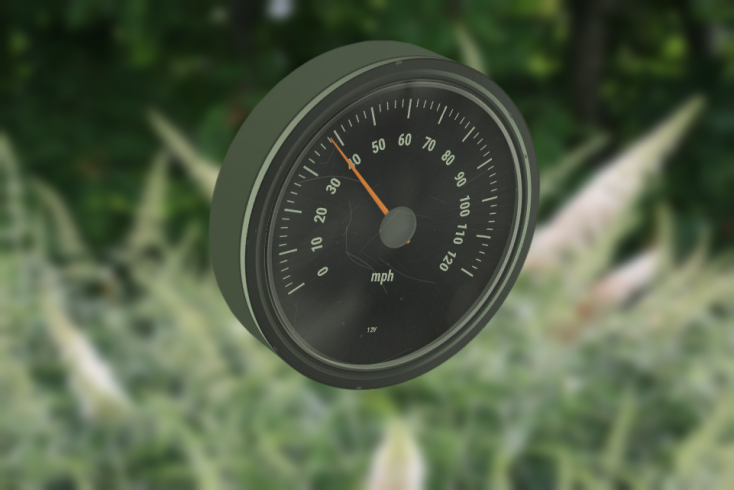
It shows 38 mph
